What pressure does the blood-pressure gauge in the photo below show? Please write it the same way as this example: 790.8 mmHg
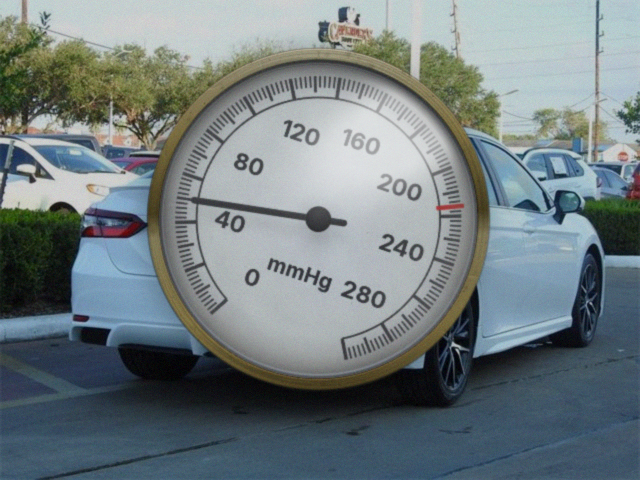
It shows 50 mmHg
